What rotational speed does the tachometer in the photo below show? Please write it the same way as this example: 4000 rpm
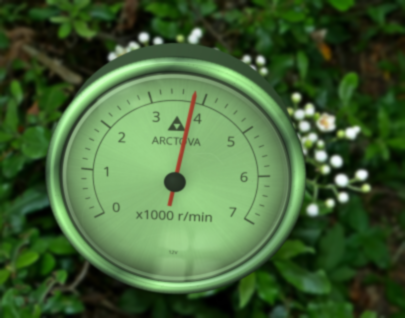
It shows 3800 rpm
